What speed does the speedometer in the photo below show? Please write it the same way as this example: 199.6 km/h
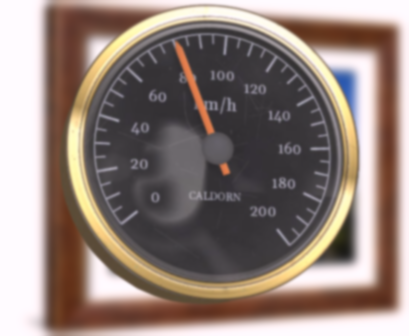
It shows 80 km/h
